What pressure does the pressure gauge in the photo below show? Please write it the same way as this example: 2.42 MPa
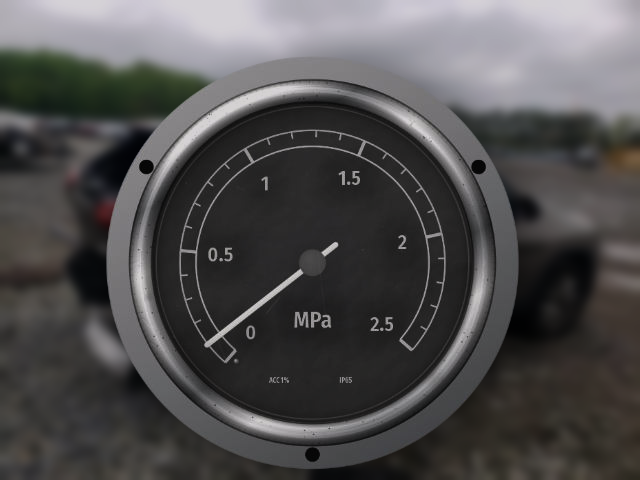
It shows 0.1 MPa
